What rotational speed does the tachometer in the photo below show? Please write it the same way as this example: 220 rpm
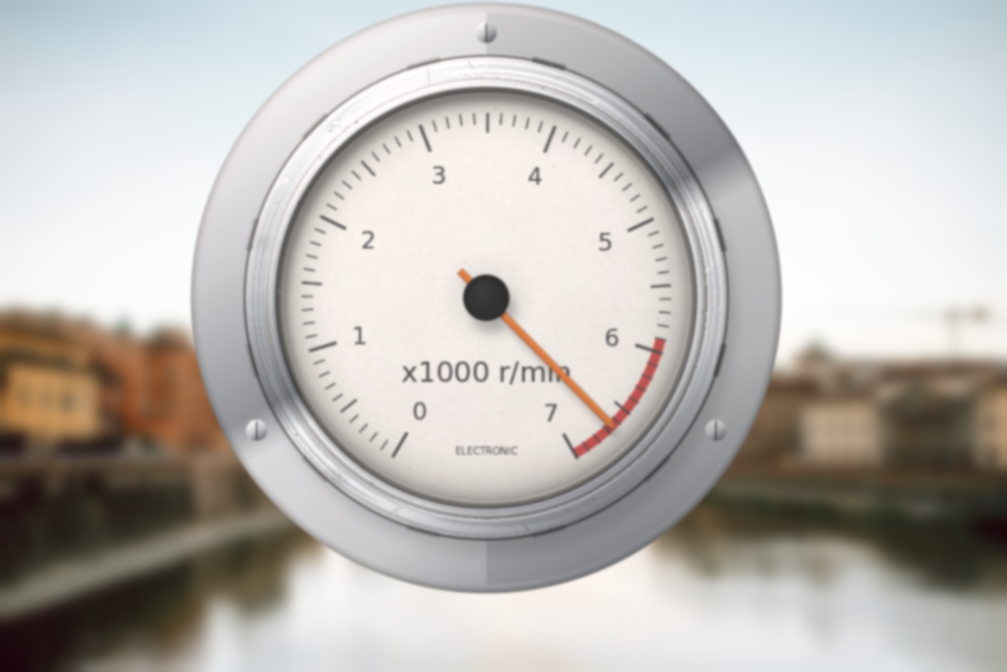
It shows 6650 rpm
